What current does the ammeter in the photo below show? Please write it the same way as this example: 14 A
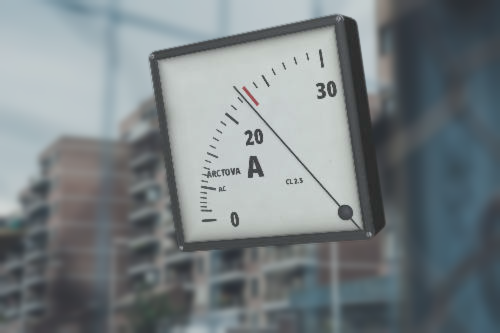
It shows 22.5 A
